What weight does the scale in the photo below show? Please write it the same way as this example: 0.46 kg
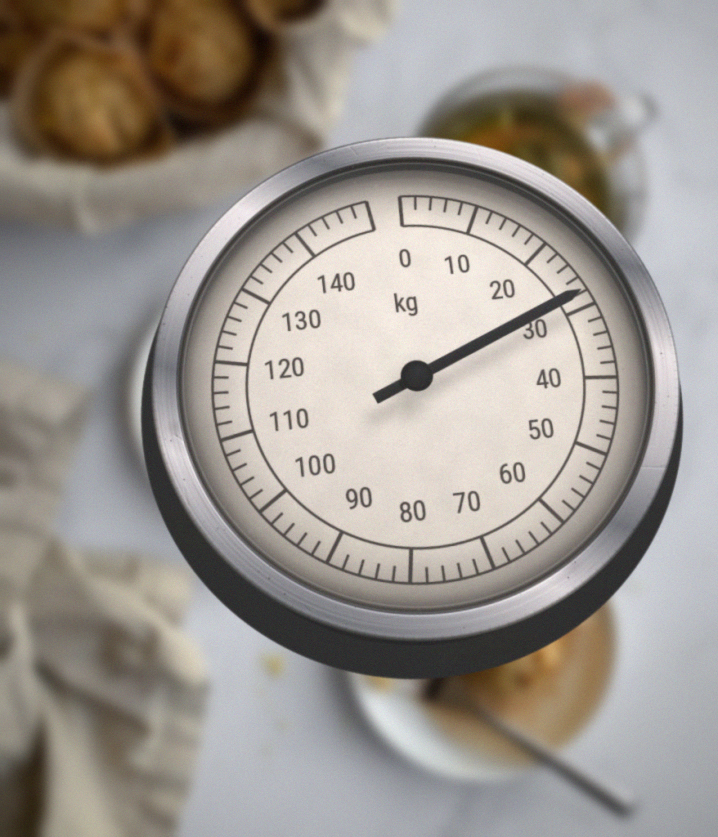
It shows 28 kg
